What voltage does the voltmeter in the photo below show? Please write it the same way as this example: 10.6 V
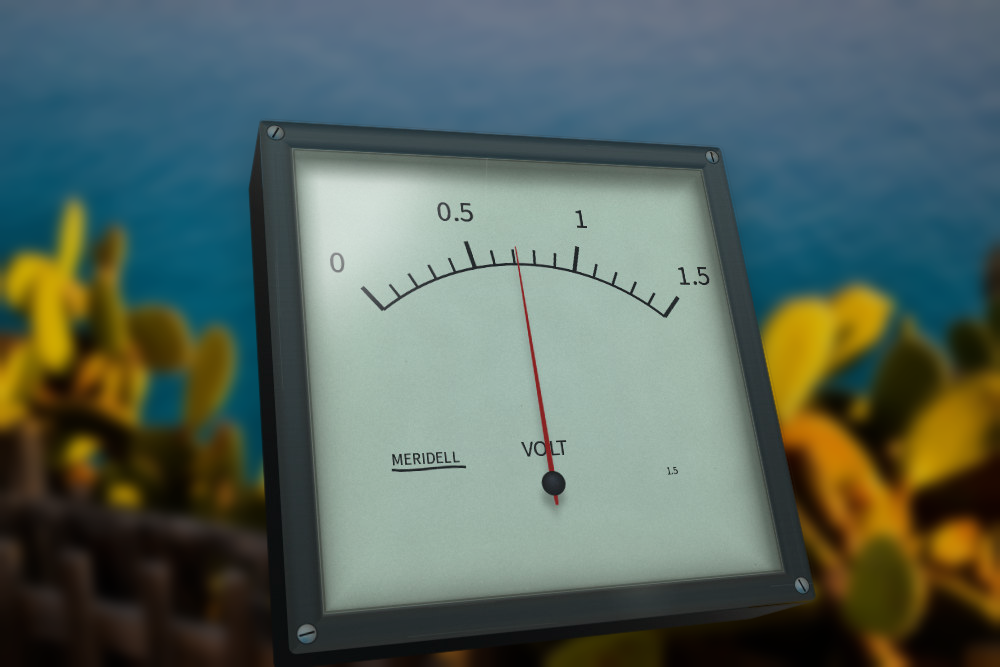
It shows 0.7 V
